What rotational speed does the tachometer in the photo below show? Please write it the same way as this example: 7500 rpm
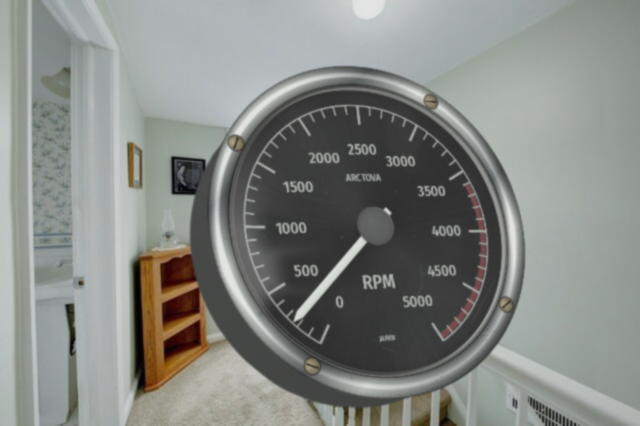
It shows 250 rpm
